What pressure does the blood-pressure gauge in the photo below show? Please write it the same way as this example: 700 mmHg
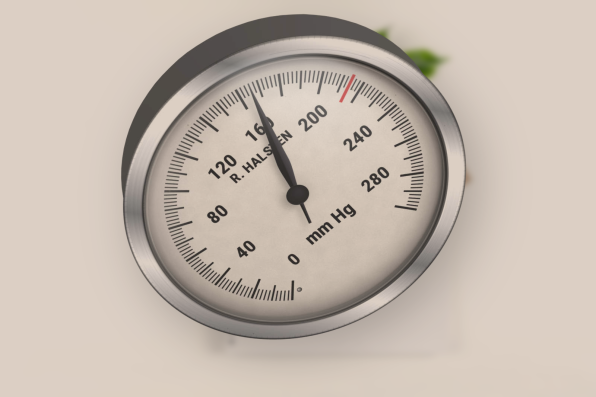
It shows 166 mmHg
